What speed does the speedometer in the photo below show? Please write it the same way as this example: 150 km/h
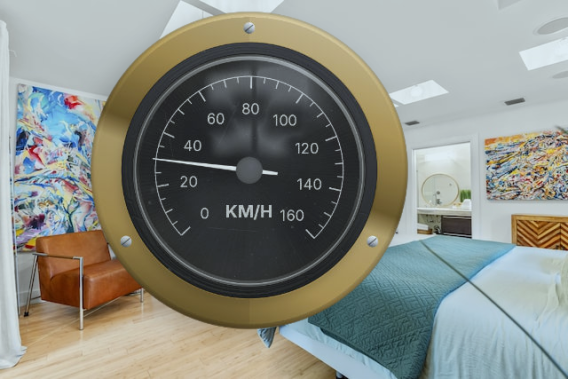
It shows 30 km/h
